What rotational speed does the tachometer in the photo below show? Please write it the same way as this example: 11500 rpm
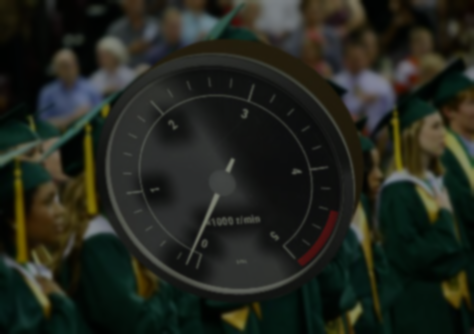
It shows 100 rpm
